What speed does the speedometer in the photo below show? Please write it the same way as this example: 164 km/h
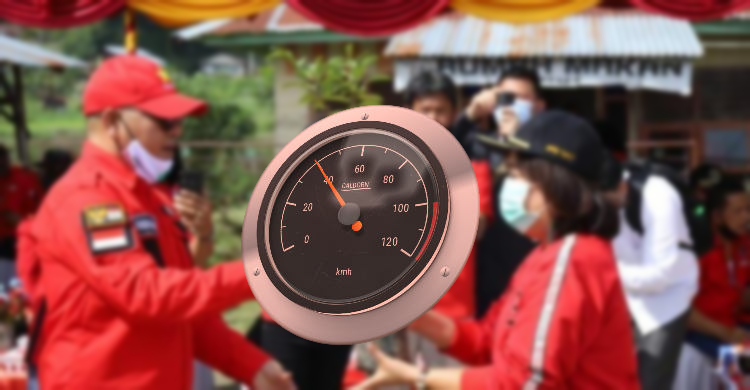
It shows 40 km/h
